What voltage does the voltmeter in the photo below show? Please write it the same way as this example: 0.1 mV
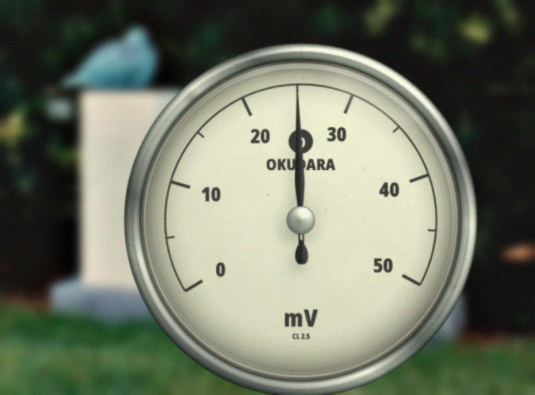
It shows 25 mV
